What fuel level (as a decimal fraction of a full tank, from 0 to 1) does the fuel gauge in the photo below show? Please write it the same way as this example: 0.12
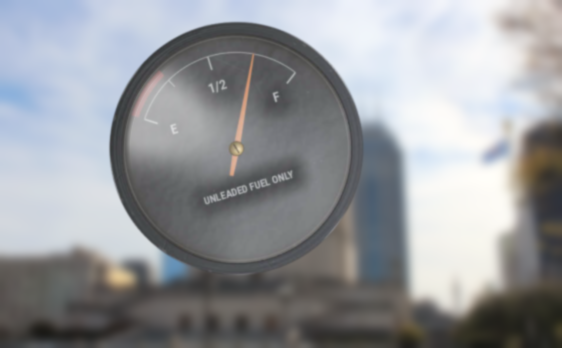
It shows 0.75
